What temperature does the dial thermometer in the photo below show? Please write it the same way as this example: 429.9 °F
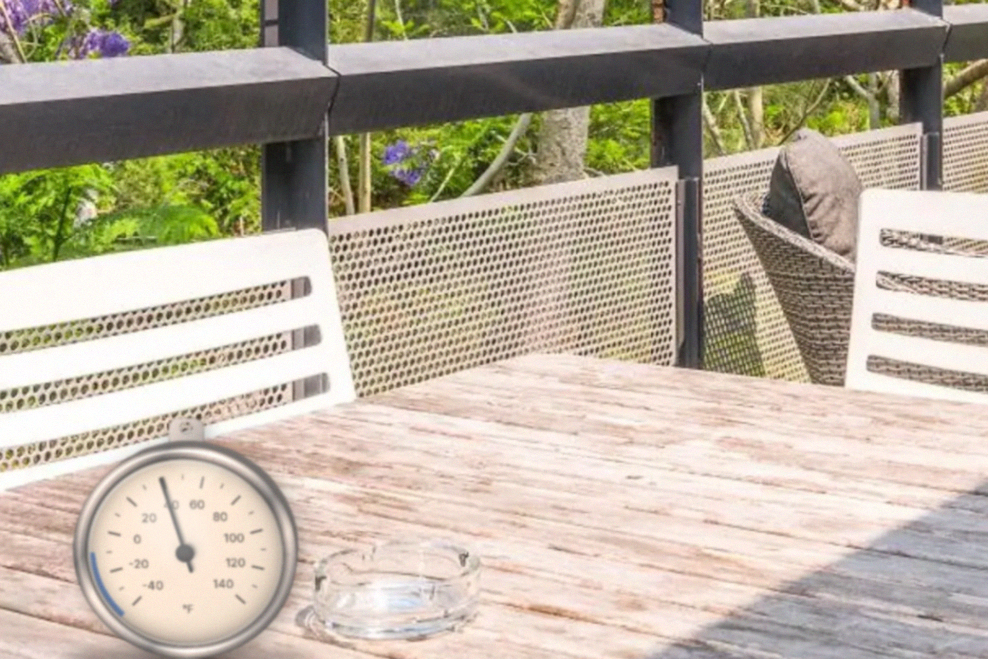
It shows 40 °F
